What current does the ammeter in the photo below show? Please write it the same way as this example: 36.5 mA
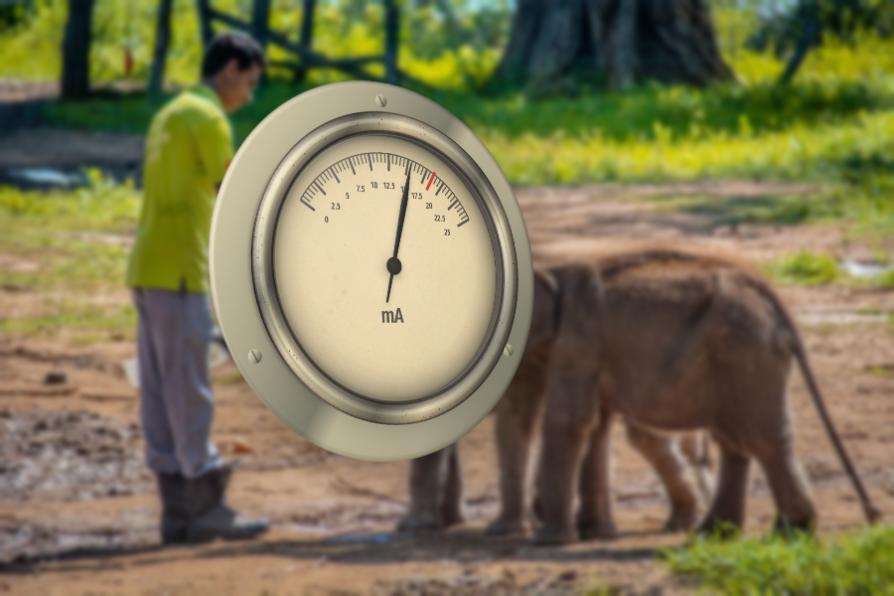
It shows 15 mA
